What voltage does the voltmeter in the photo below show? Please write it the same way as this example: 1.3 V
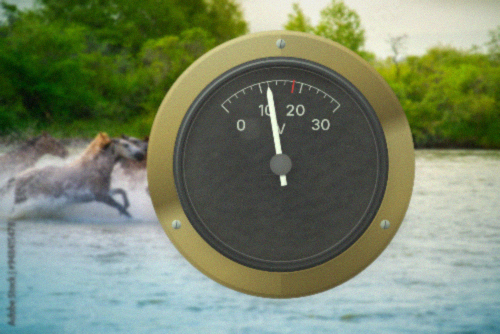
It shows 12 V
